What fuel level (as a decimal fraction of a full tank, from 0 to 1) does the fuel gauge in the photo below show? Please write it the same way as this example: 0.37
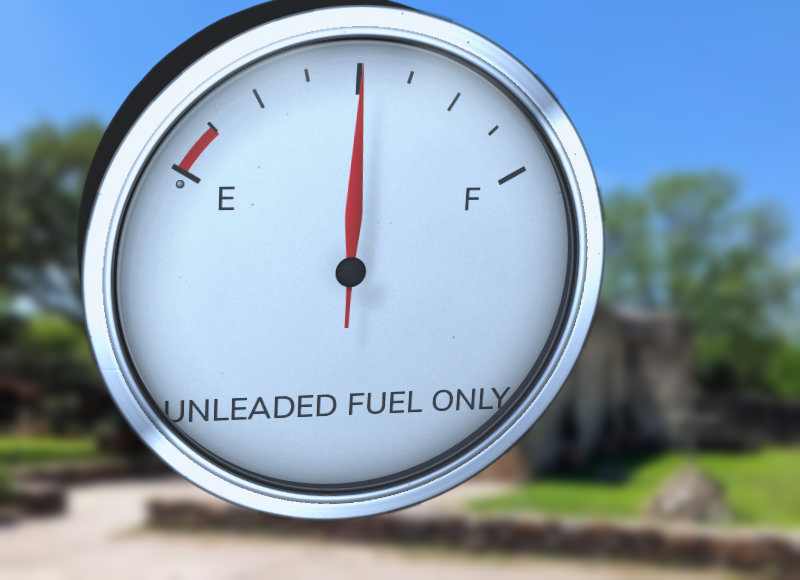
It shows 0.5
